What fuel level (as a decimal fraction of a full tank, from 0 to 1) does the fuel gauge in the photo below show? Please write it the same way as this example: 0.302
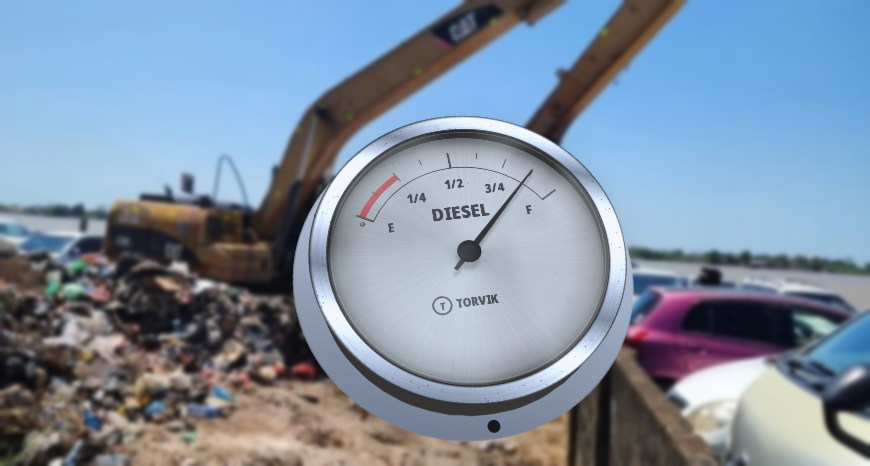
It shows 0.875
